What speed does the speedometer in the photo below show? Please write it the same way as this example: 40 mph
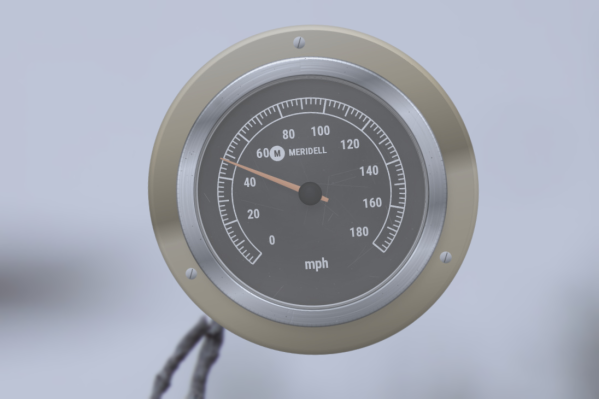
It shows 48 mph
